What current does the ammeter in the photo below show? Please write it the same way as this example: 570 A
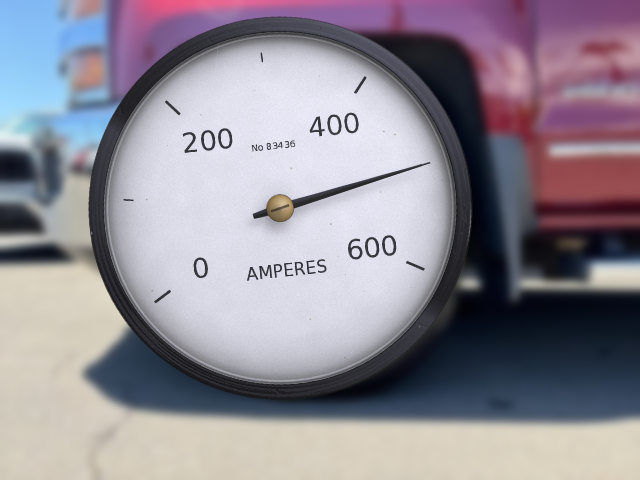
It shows 500 A
